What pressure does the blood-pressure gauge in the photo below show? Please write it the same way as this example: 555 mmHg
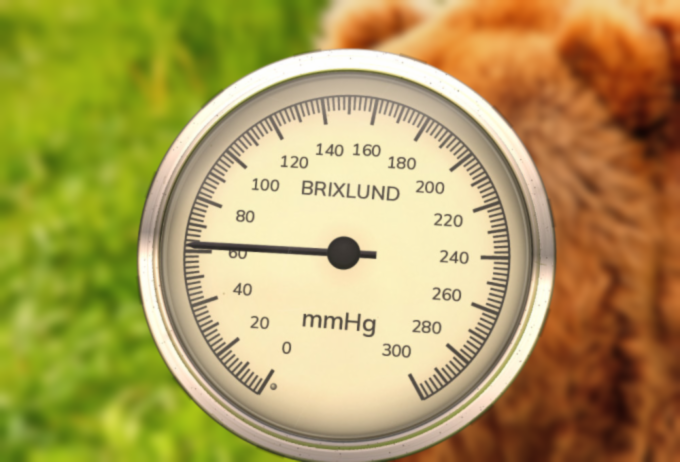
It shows 62 mmHg
